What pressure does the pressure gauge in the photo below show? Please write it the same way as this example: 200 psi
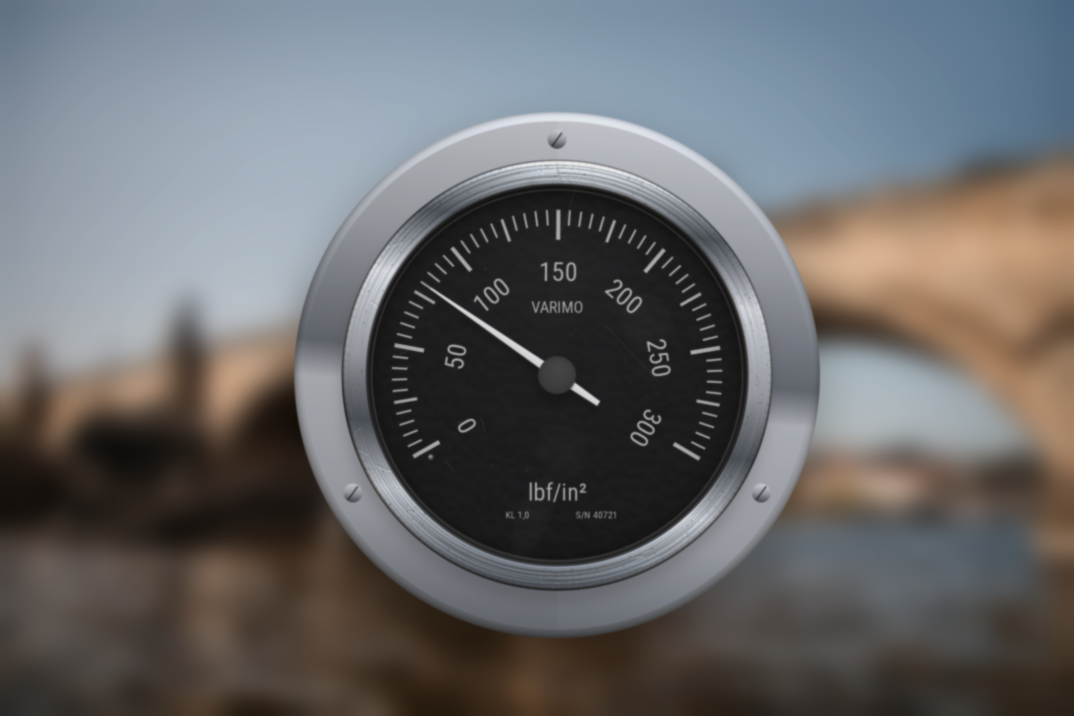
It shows 80 psi
